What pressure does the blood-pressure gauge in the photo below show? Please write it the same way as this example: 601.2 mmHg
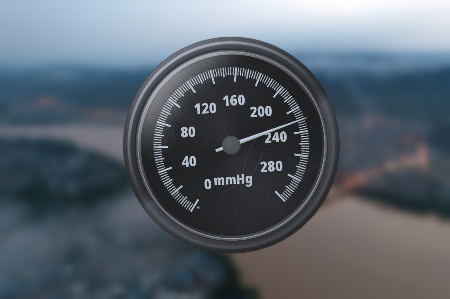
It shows 230 mmHg
